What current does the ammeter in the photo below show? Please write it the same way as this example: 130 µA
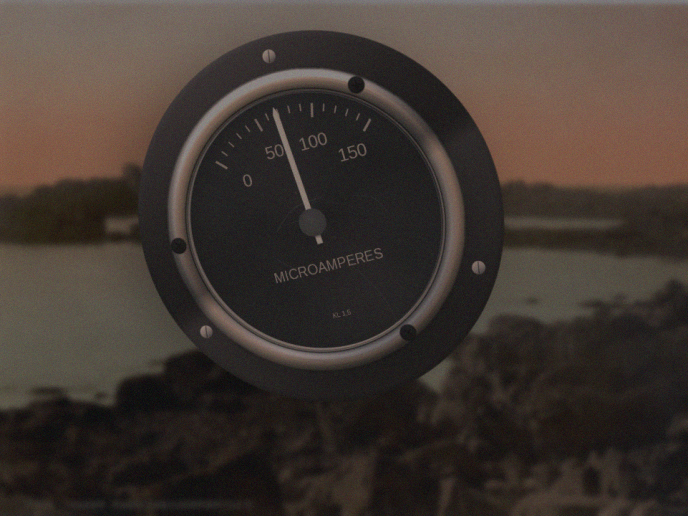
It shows 70 µA
